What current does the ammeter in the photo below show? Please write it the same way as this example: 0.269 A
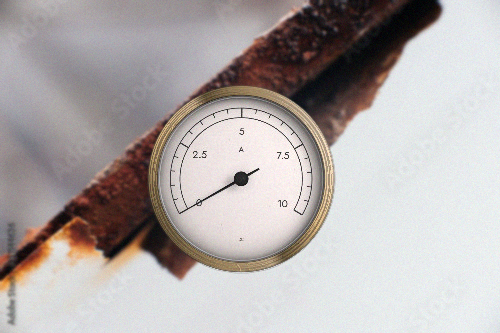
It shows 0 A
